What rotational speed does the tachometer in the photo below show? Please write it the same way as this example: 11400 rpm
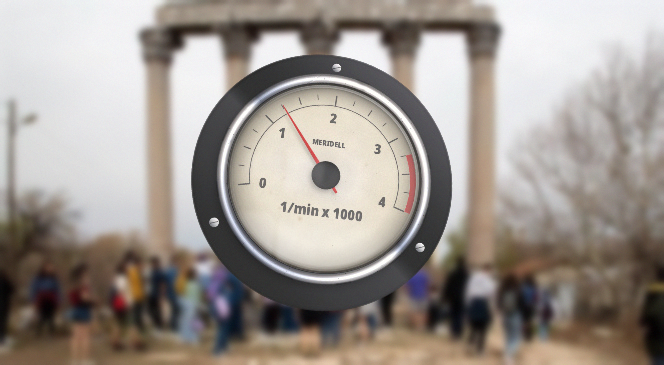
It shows 1250 rpm
